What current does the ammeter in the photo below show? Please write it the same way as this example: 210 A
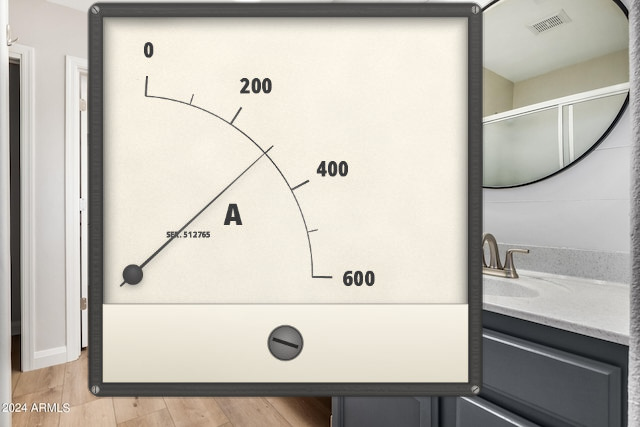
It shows 300 A
